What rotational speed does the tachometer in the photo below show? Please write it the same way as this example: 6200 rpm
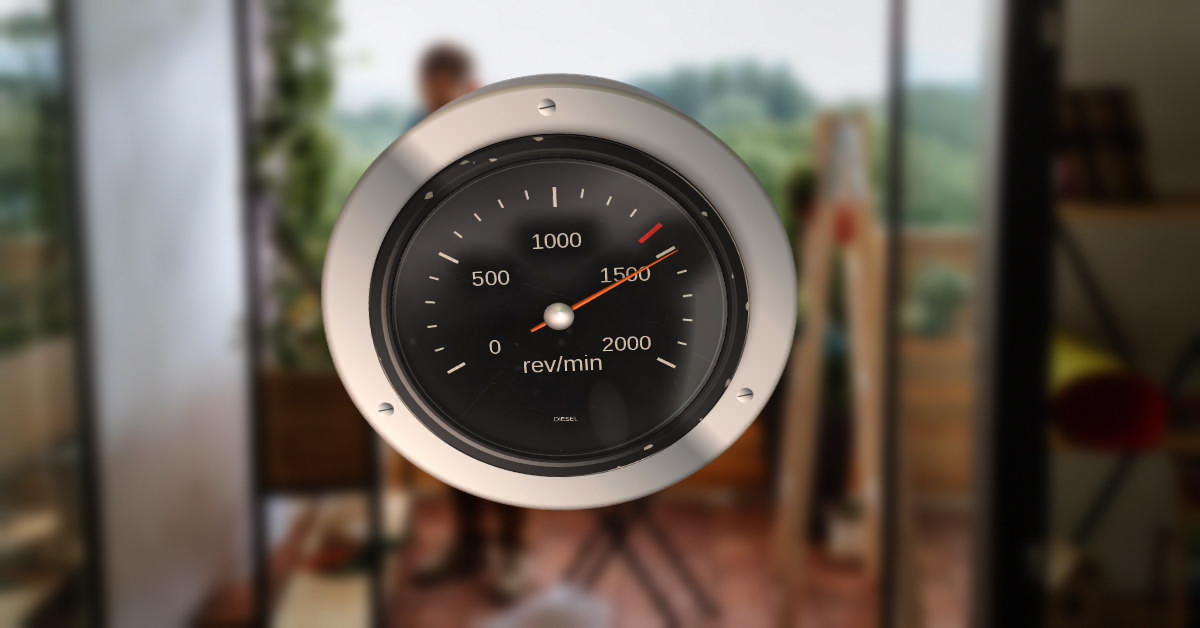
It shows 1500 rpm
